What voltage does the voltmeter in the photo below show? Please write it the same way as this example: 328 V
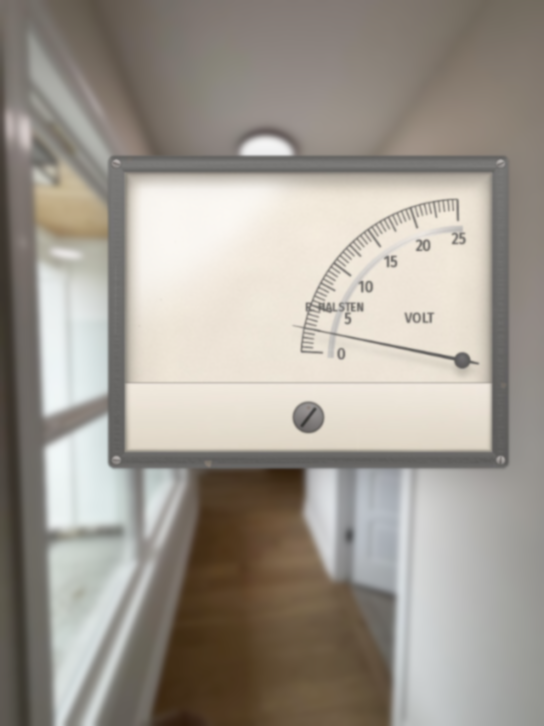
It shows 2.5 V
